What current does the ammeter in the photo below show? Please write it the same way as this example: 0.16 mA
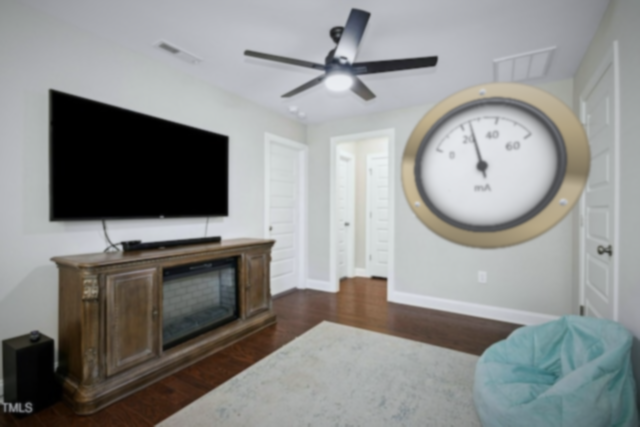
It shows 25 mA
